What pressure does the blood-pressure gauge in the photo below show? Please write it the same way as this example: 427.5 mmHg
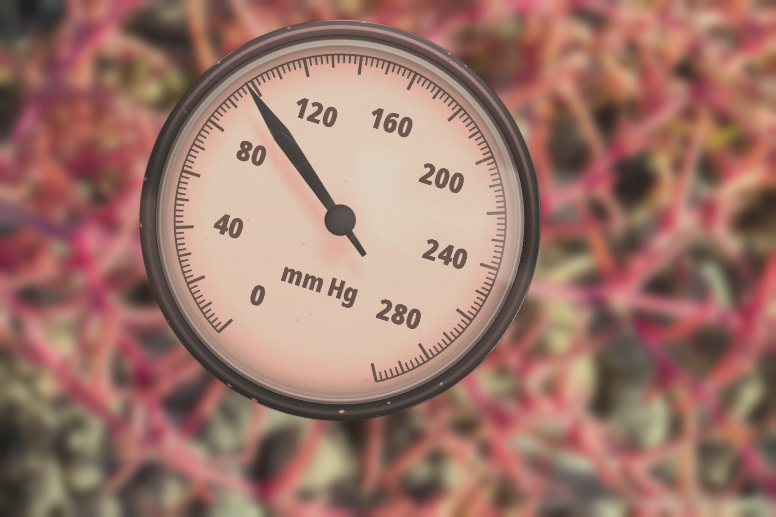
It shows 98 mmHg
